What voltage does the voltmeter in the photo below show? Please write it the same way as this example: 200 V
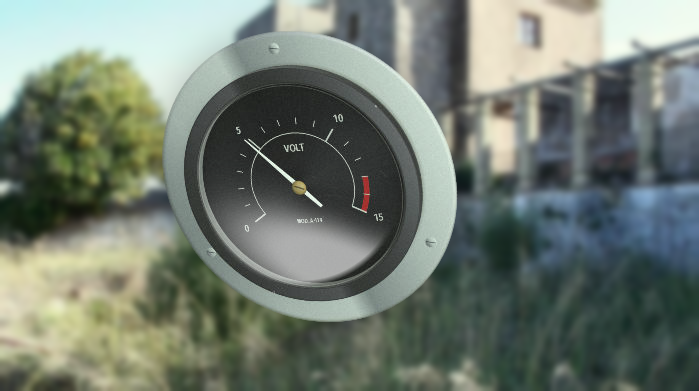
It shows 5 V
